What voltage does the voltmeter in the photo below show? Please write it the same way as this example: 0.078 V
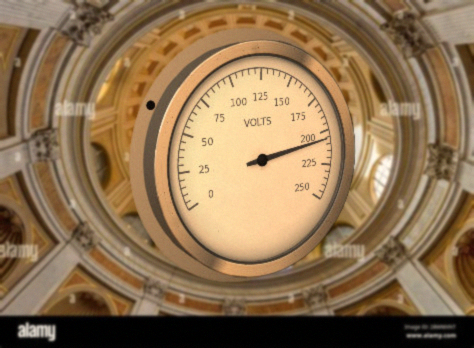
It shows 205 V
